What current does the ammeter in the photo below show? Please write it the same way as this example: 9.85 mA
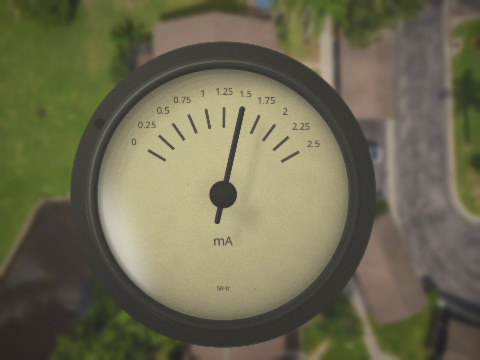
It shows 1.5 mA
